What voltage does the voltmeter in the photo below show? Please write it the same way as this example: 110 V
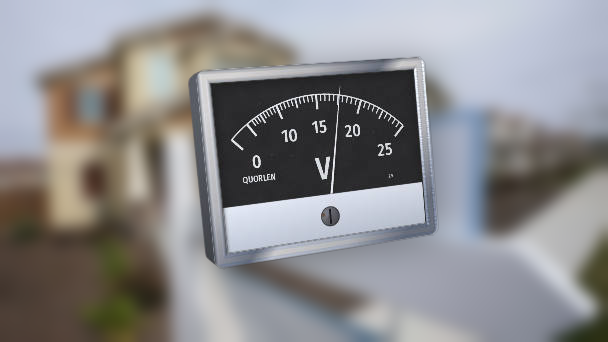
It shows 17.5 V
